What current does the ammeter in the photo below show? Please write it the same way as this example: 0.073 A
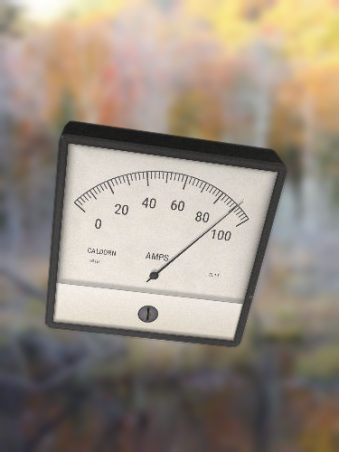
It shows 90 A
